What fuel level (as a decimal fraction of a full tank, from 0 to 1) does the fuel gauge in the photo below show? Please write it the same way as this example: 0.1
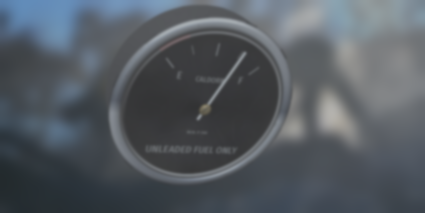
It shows 0.75
